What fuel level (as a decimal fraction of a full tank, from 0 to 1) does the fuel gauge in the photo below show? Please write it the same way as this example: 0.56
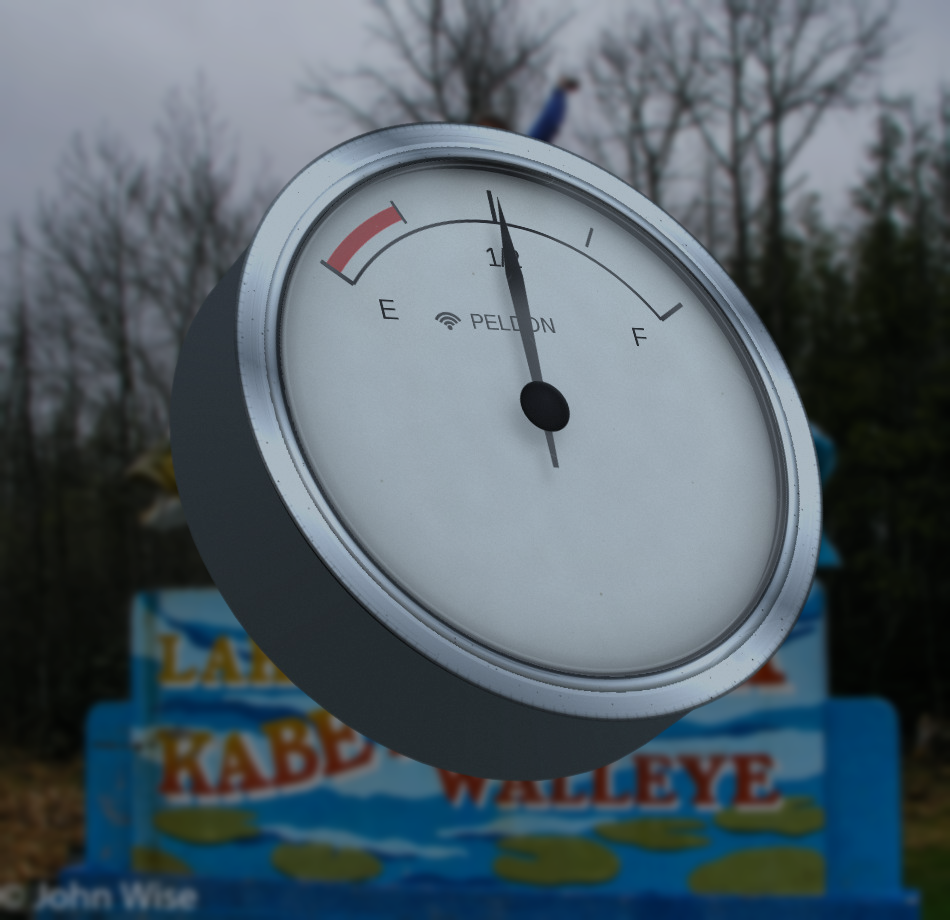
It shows 0.5
